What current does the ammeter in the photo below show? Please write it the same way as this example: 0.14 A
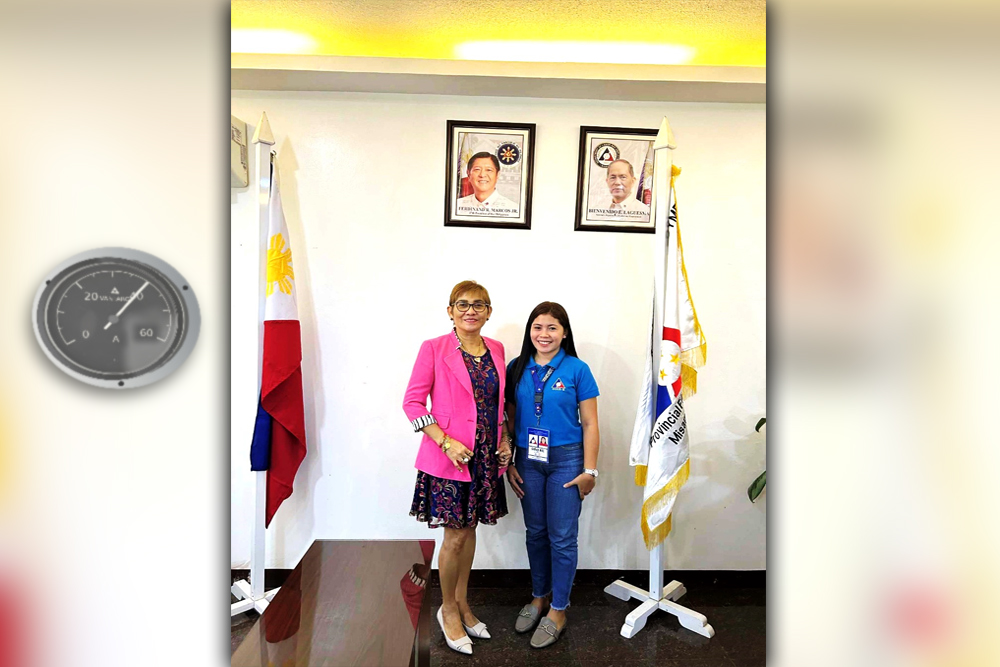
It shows 40 A
